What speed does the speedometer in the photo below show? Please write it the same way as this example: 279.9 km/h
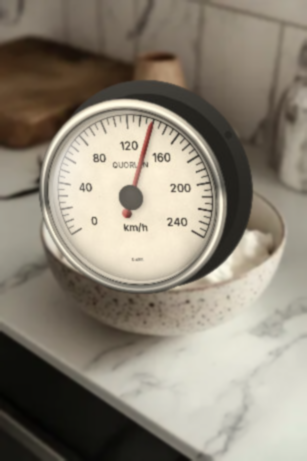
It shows 140 km/h
